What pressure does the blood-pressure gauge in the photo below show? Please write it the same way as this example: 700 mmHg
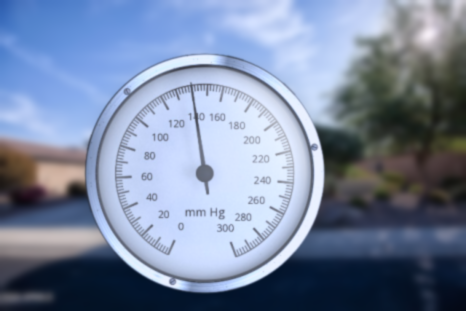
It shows 140 mmHg
